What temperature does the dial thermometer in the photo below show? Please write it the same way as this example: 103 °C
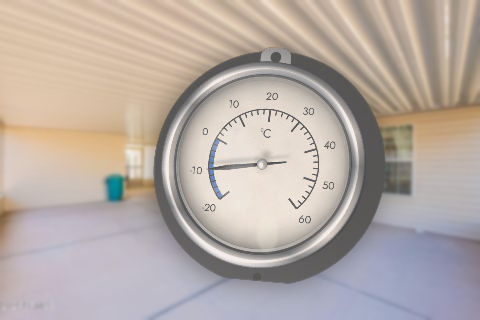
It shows -10 °C
